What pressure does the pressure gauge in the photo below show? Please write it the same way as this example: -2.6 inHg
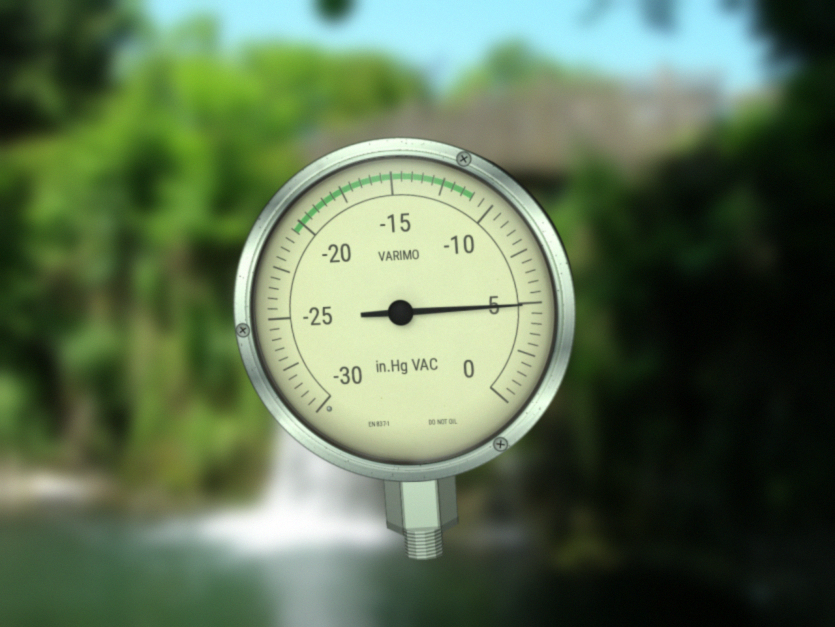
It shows -5 inHg
